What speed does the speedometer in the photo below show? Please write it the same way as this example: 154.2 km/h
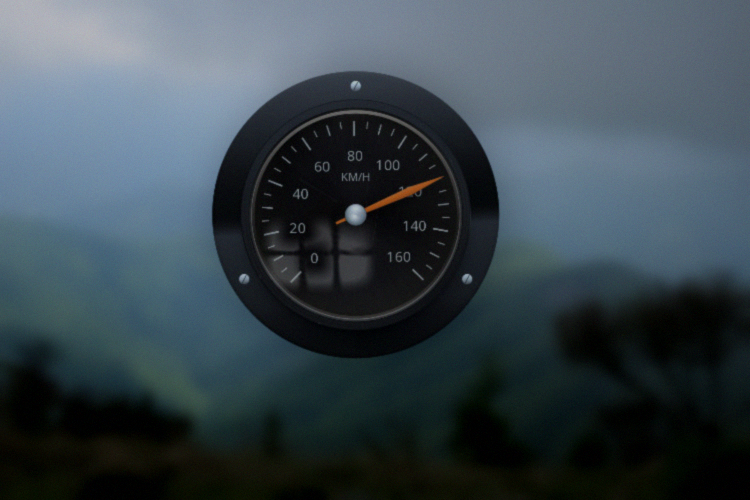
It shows 120 km/h
